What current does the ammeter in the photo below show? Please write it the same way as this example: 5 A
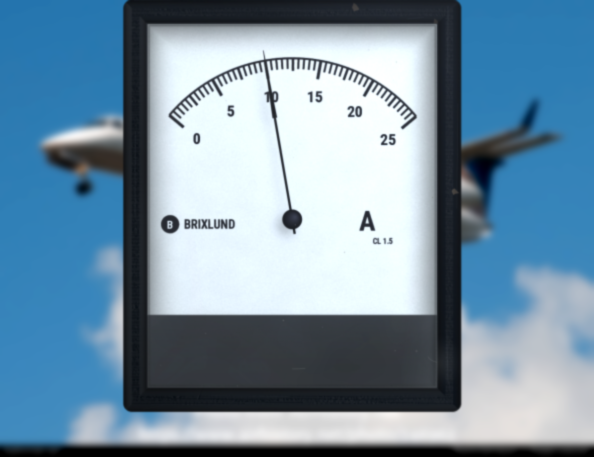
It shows 10 A
